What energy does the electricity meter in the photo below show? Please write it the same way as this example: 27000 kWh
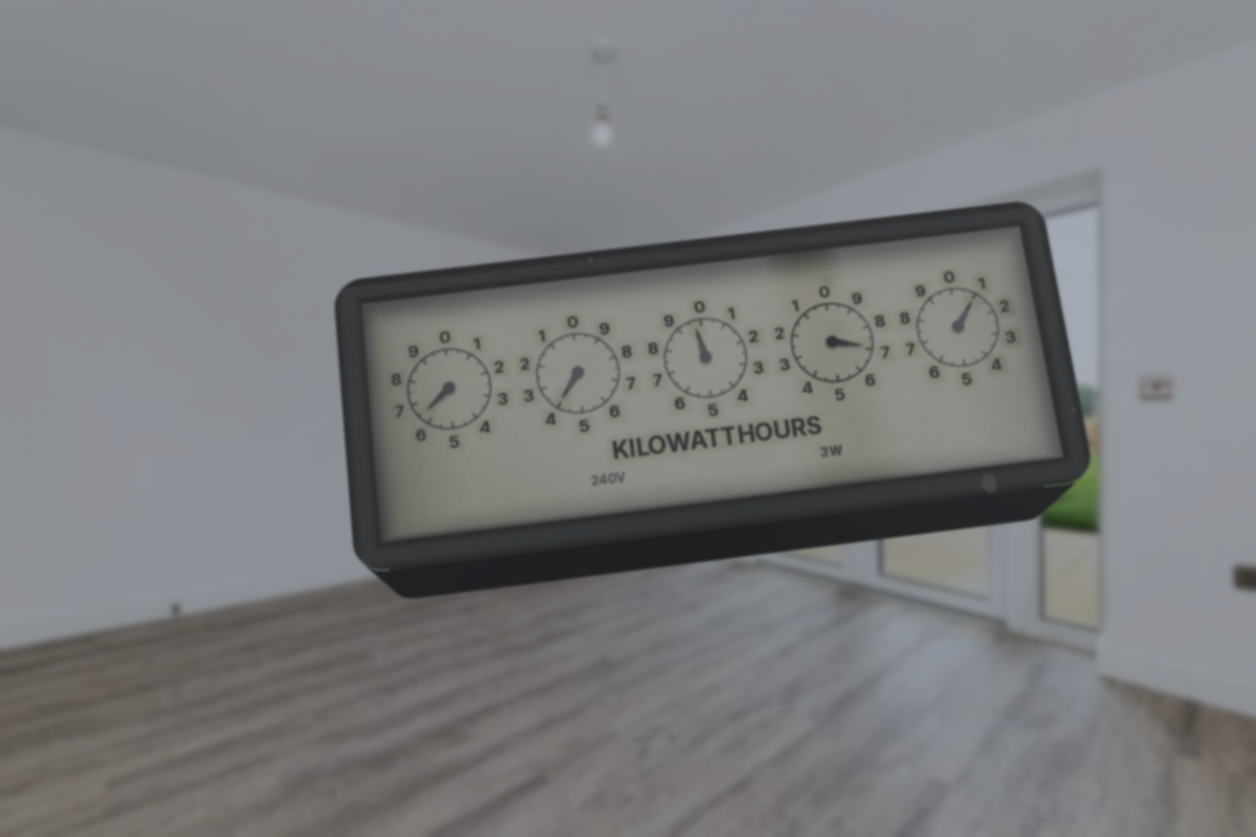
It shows 63971 kWh
